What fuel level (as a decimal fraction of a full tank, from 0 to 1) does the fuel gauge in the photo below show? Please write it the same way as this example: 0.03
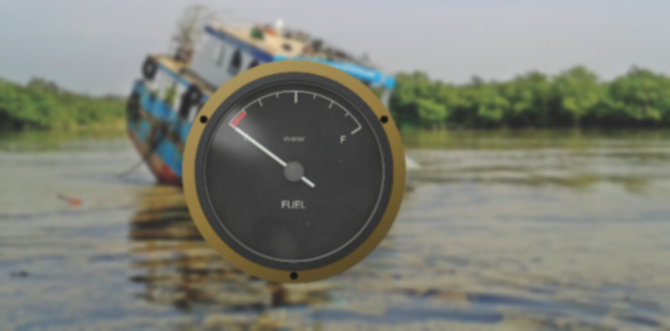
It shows 0
